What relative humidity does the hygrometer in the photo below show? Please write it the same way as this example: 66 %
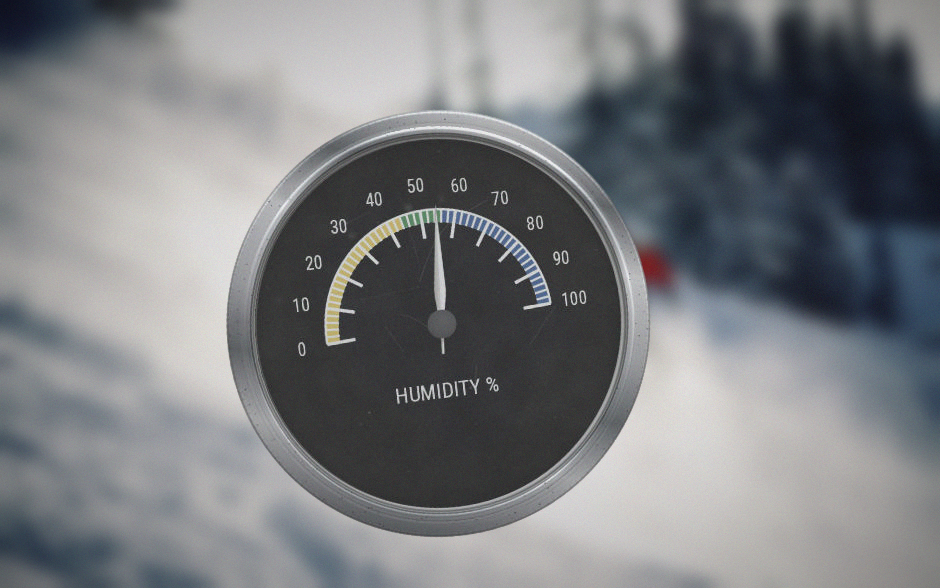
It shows 54 %
